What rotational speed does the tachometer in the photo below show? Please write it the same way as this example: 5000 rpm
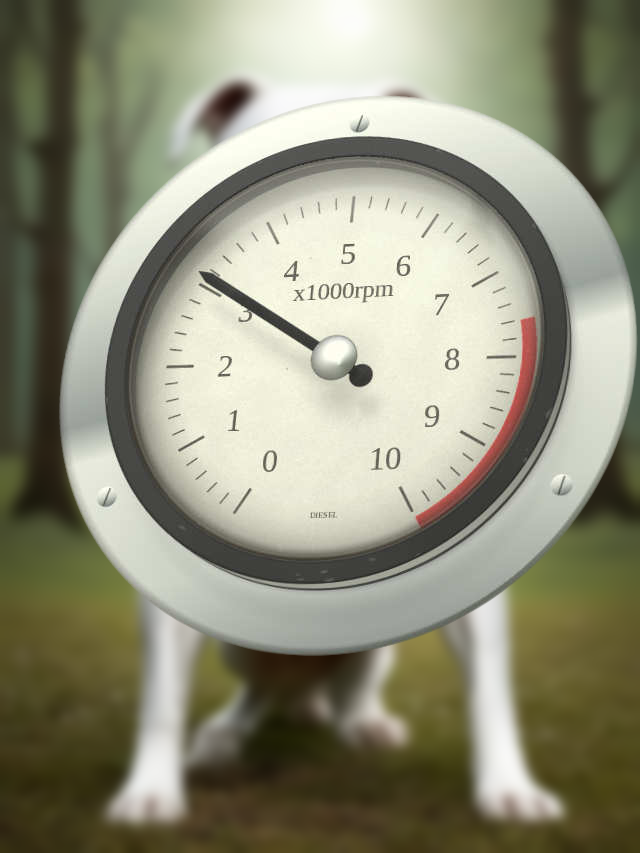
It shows 3100 rpm
